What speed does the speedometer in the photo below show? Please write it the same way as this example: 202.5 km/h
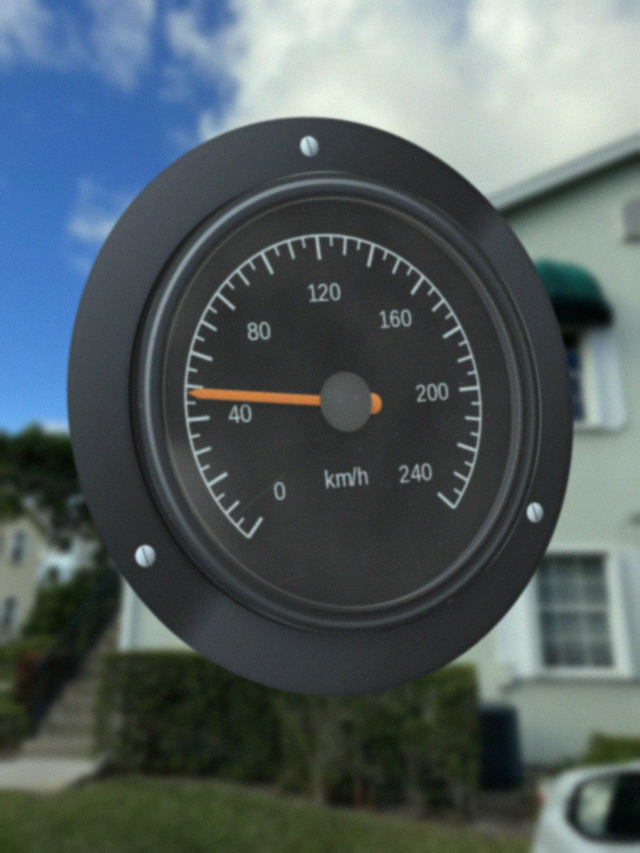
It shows 47.5 km/h
